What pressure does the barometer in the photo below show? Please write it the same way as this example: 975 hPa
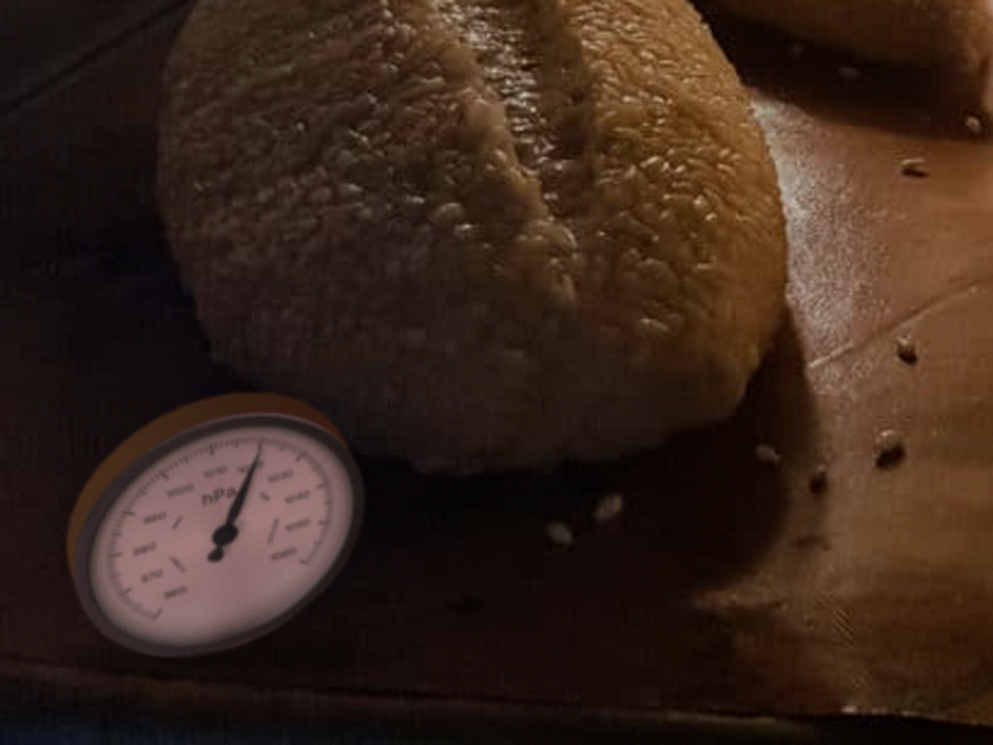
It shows 1020 hPa
